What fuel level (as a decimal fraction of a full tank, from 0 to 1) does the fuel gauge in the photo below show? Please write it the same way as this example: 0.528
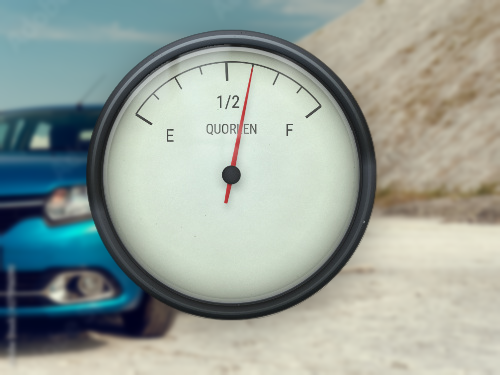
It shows 0.625
